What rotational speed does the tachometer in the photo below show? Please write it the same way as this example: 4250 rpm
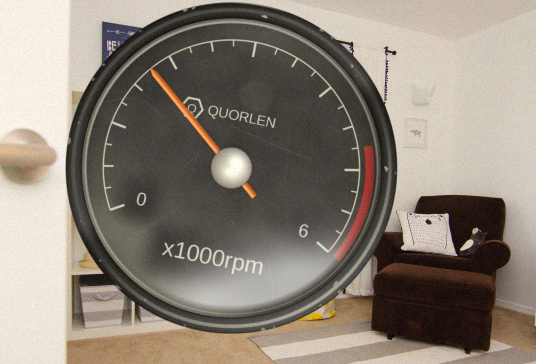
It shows 1750 rpm
